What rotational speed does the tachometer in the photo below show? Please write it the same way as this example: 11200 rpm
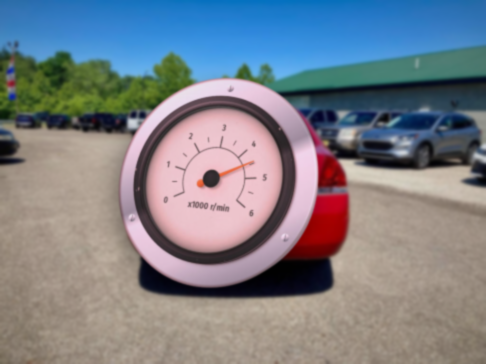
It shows 4500 rpm
